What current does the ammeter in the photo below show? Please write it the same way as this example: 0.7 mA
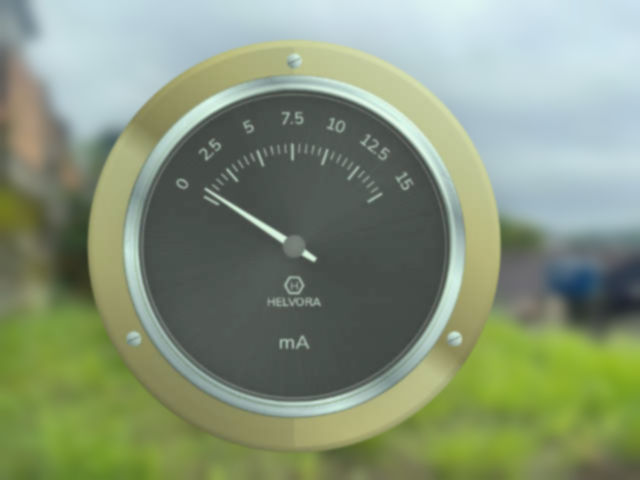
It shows 0.5 mA
